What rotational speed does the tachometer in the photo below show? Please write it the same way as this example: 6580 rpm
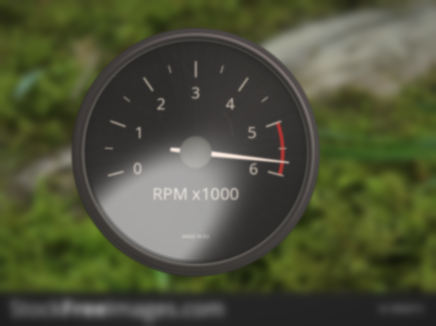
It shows 5750 rpm
